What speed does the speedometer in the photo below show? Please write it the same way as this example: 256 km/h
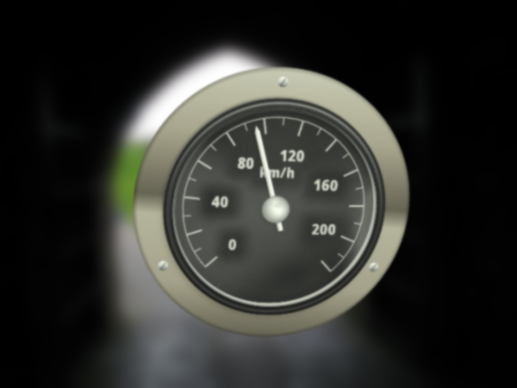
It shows 95 km/h
